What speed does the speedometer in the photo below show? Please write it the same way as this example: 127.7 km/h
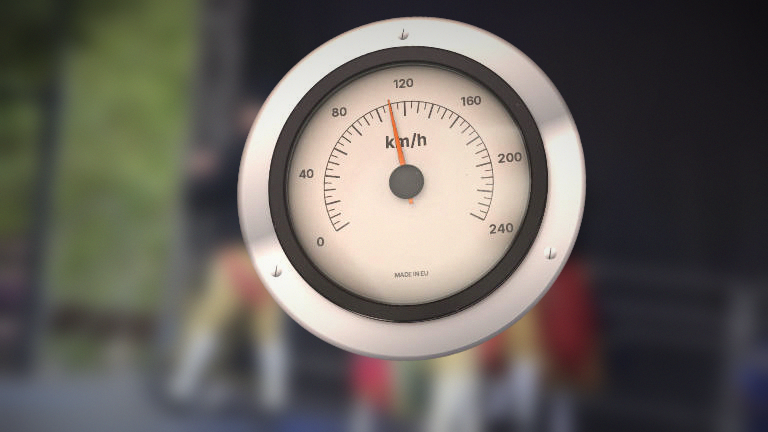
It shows 110 km/h
